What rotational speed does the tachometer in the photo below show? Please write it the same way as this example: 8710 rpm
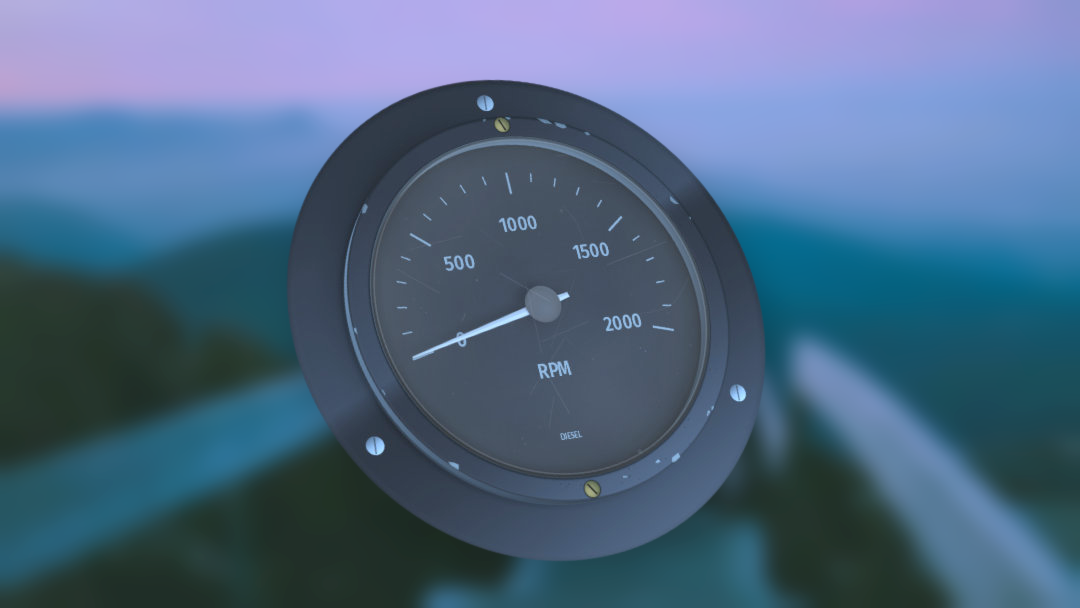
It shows 0 rpm
